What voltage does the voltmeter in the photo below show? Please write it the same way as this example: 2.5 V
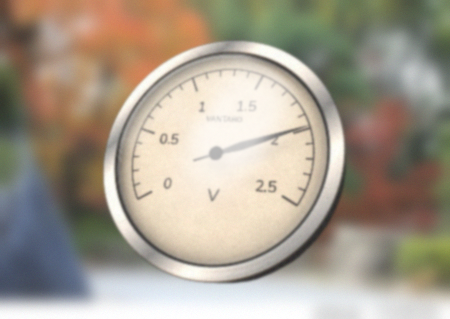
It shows 2 V
